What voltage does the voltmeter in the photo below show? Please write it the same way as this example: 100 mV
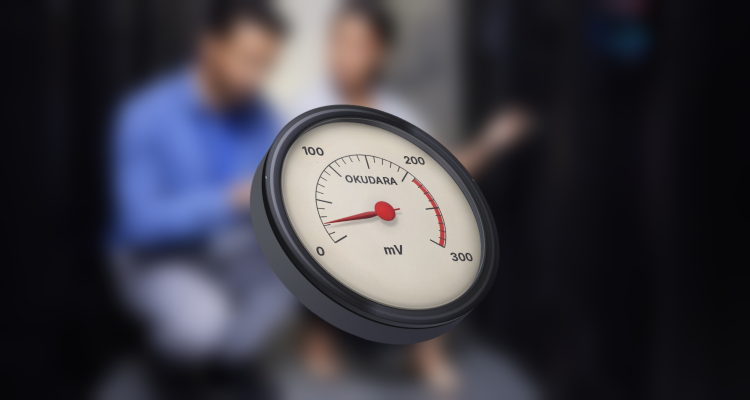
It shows 20 mV
